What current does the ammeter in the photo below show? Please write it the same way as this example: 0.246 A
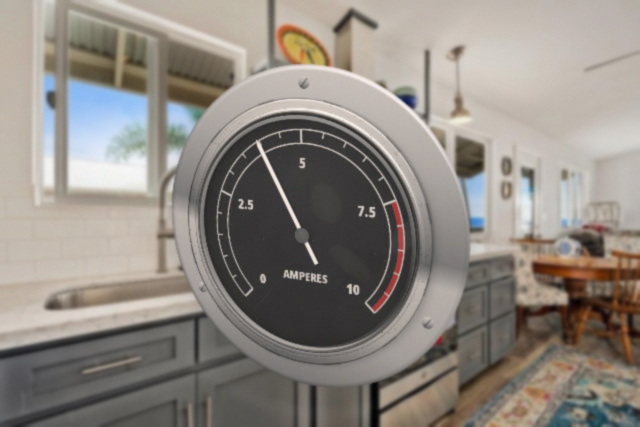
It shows 4 A
